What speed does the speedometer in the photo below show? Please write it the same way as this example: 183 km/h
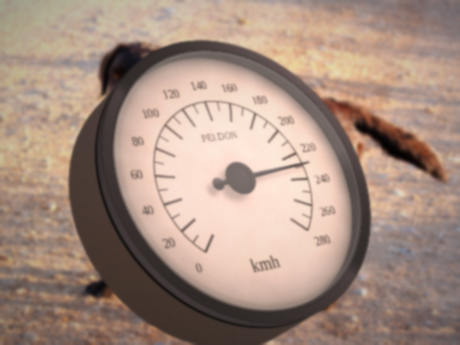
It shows 230 km/h
